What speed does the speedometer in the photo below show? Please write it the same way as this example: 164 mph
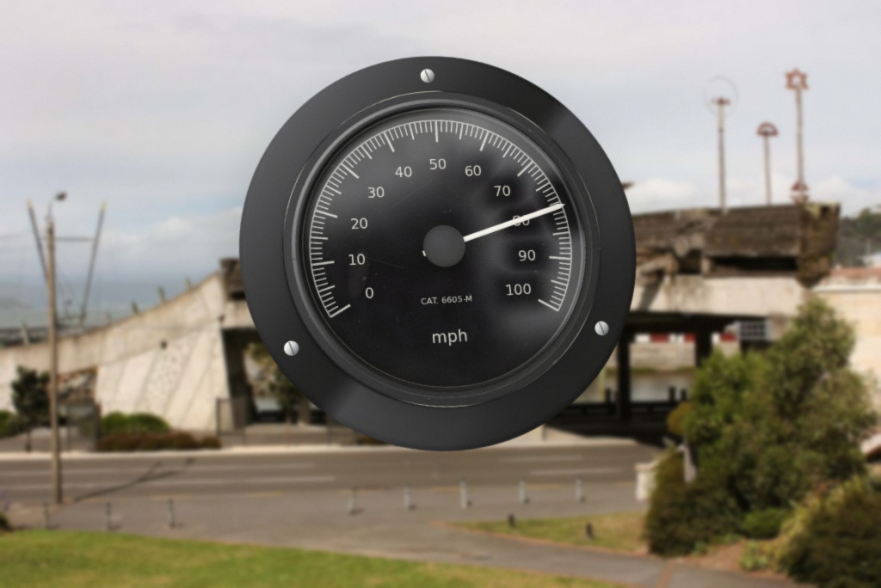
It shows 80 mph
